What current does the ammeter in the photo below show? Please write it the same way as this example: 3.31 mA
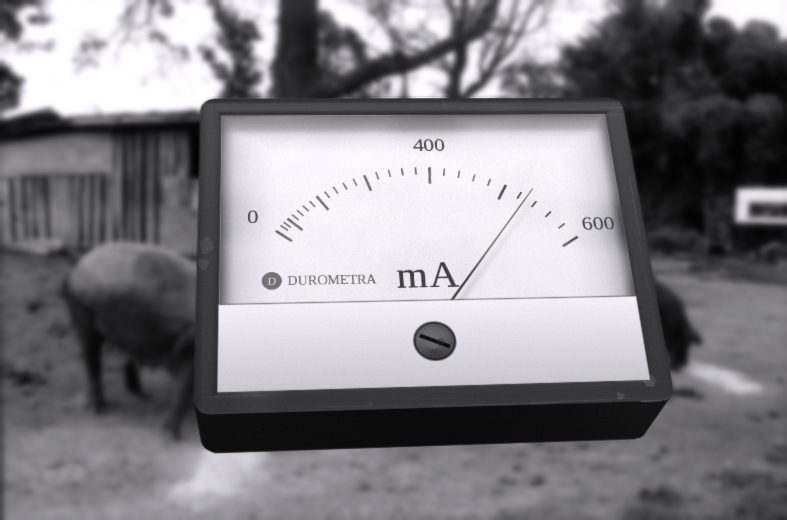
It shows 530 mA
